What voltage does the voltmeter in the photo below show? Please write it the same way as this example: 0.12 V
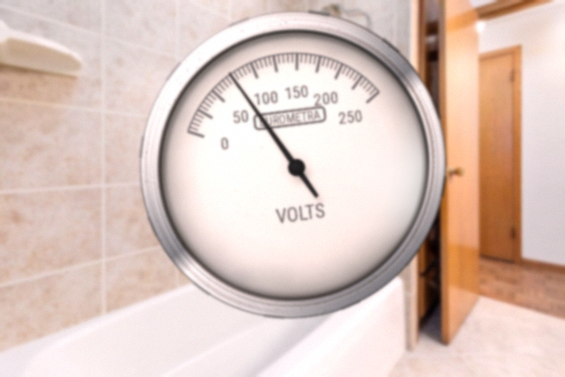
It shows 75 V
